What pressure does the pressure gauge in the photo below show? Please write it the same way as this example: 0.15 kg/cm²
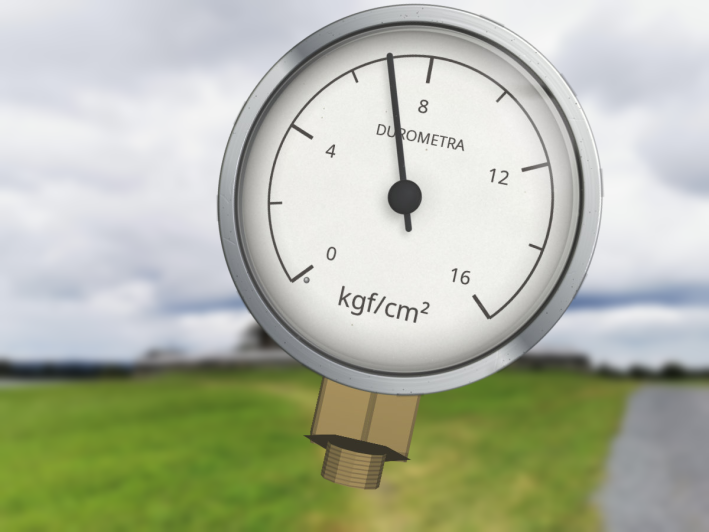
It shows 7 kg/cm²
